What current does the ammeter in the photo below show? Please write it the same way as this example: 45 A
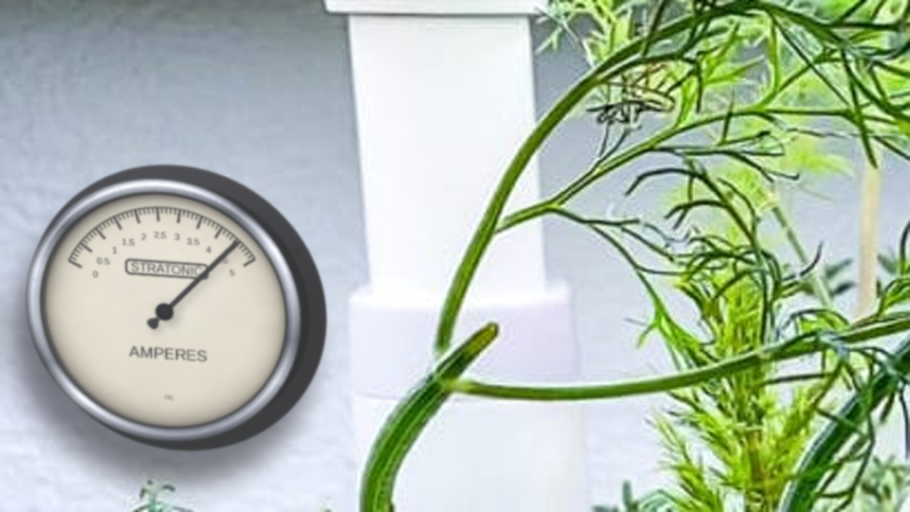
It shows 4.5 A
